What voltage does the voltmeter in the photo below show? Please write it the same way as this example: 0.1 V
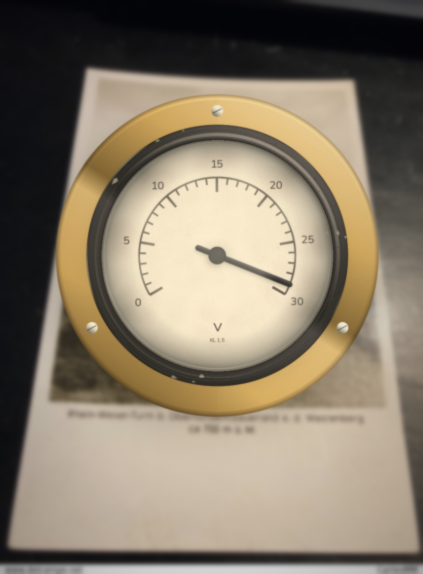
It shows 29 V
